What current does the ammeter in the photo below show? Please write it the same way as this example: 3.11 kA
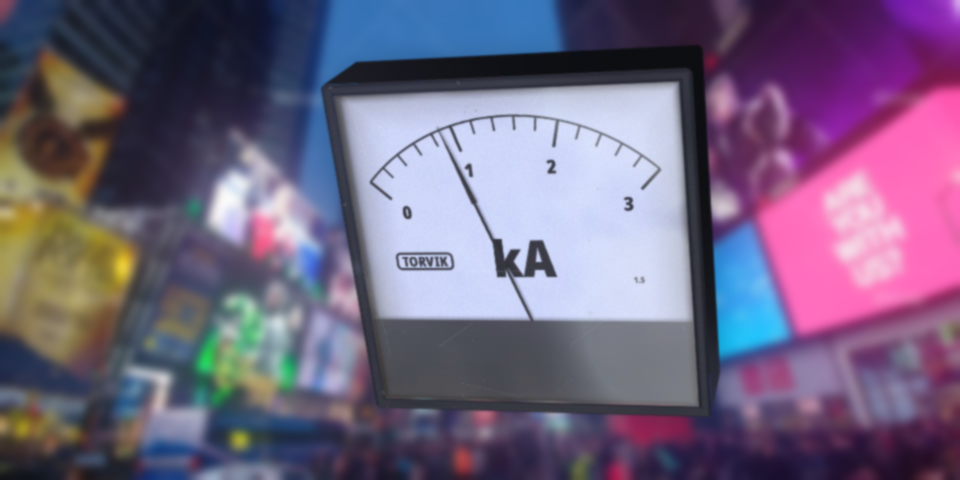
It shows 0.9 kA
